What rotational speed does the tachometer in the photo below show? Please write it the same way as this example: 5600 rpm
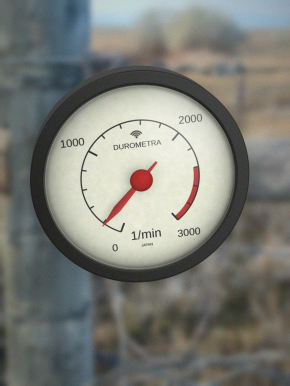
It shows 200 rpm
